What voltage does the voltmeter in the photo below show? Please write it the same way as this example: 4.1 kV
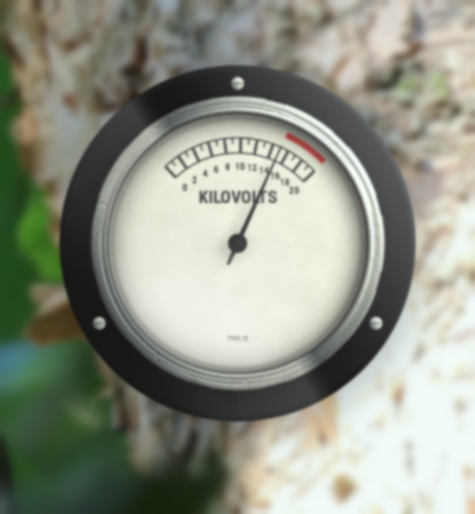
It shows 15 kV
